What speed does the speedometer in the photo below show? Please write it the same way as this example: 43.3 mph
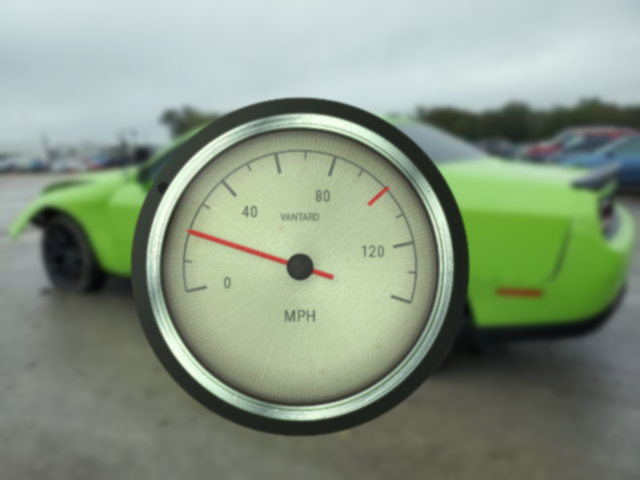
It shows 20 mph
